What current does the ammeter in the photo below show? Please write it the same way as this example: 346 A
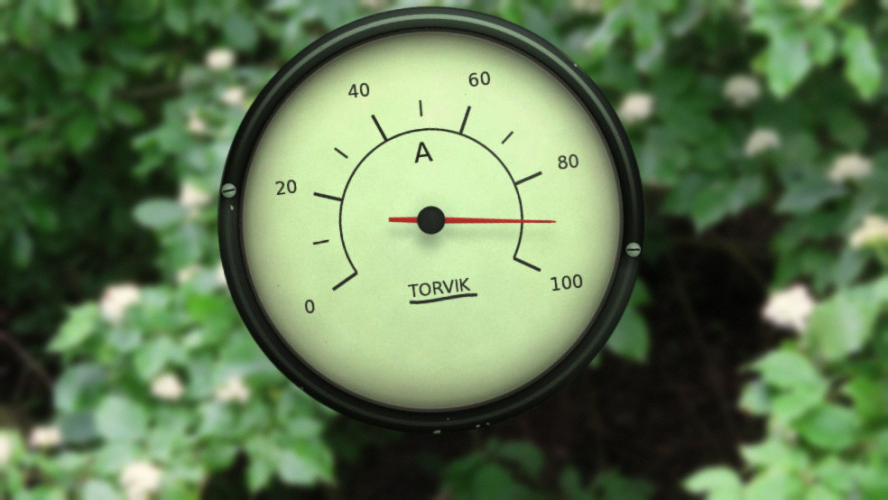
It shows 90 A
